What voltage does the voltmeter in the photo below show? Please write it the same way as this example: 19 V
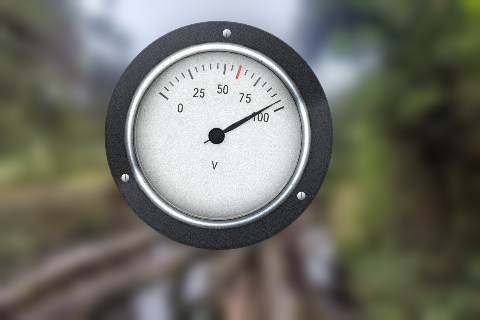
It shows 95 V
